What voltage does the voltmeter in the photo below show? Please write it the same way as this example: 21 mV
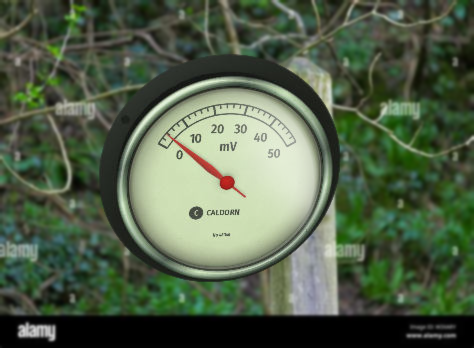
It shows 4 mV
